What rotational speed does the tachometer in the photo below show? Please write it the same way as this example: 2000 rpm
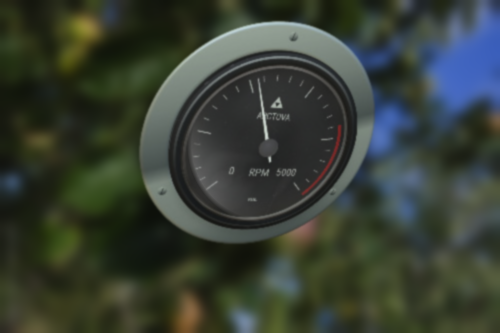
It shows 2100 rpm
